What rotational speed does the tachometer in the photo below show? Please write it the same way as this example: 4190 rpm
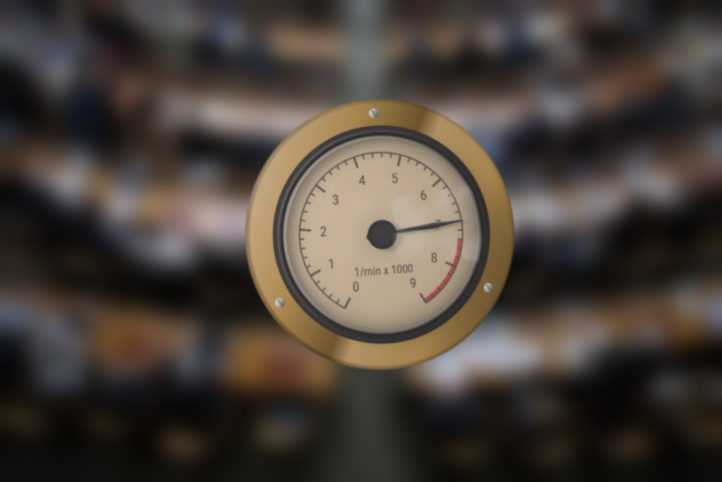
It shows 7000 rpm
